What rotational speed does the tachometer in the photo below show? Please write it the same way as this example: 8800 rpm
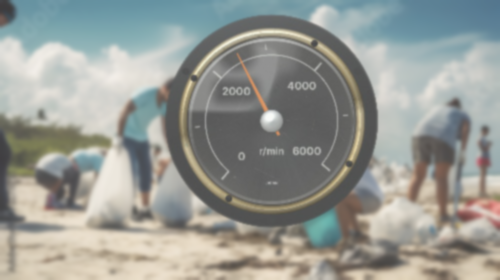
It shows 2500 rpm
